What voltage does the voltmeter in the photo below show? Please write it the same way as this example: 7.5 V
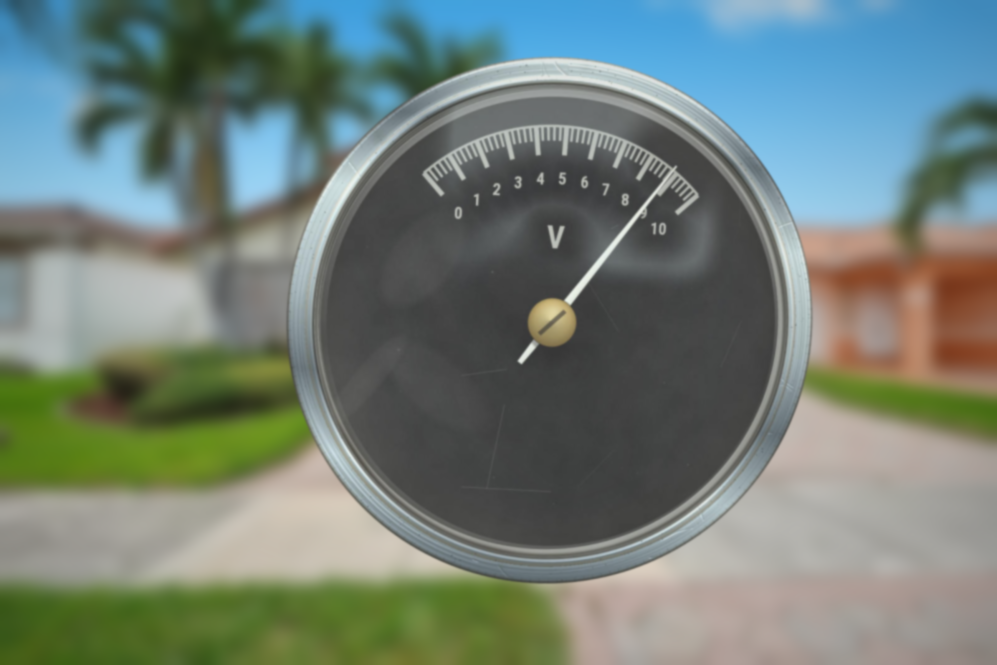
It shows 8.8 V
